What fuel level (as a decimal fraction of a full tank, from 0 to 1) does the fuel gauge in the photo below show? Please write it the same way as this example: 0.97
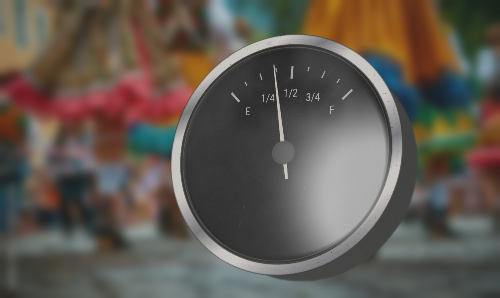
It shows 0.375
